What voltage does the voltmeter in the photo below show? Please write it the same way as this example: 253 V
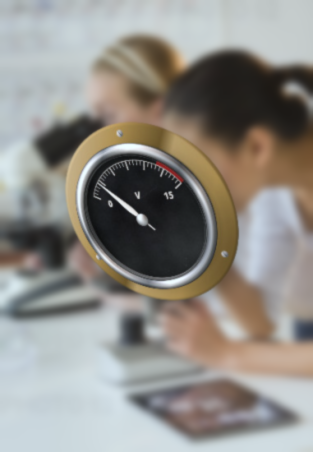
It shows 2.5 V
